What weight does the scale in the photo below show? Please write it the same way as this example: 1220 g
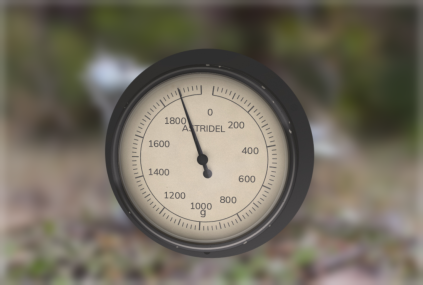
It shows 1900 g
